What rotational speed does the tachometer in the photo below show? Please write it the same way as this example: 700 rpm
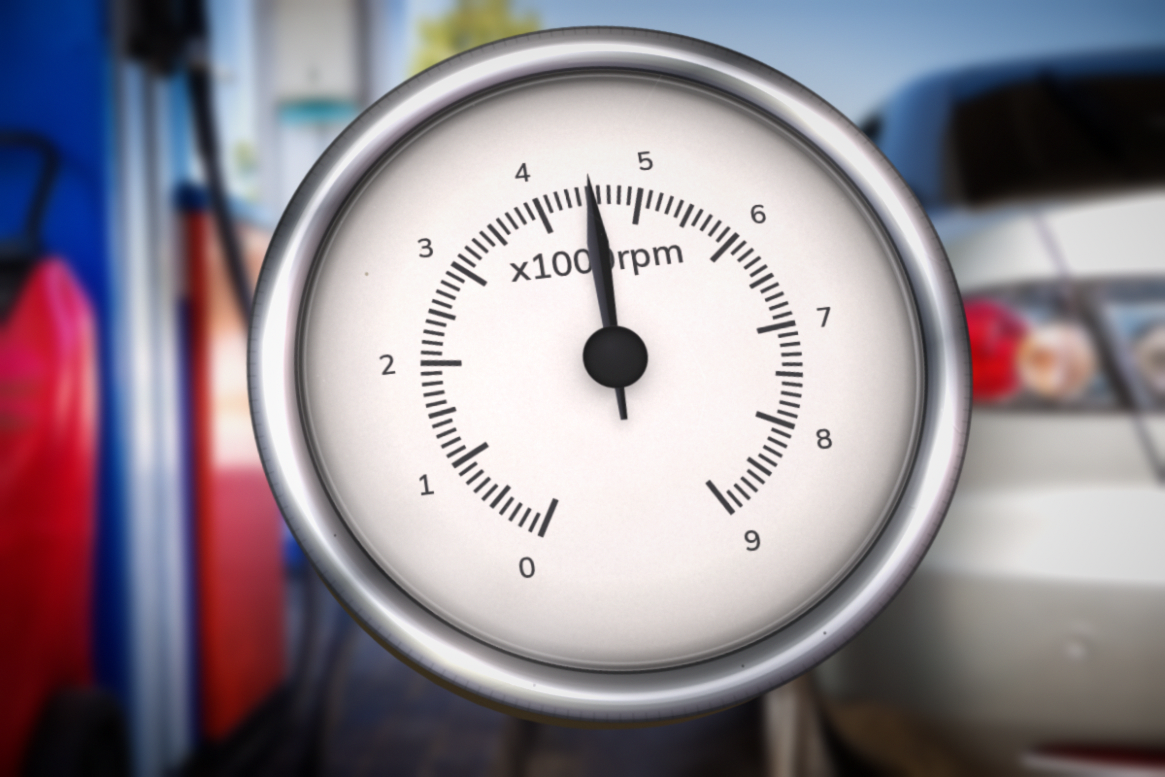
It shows 4500 rpm
